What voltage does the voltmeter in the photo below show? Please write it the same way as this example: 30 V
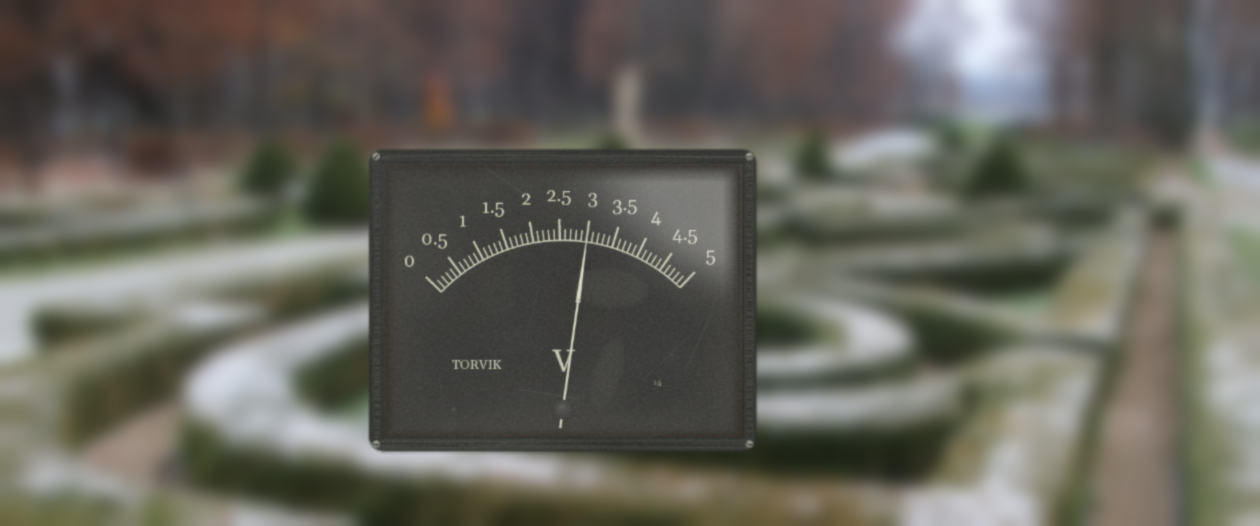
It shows 3 V
